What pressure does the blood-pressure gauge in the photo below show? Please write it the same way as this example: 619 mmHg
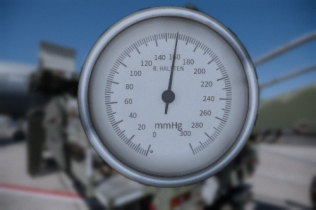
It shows 160 mmHg
